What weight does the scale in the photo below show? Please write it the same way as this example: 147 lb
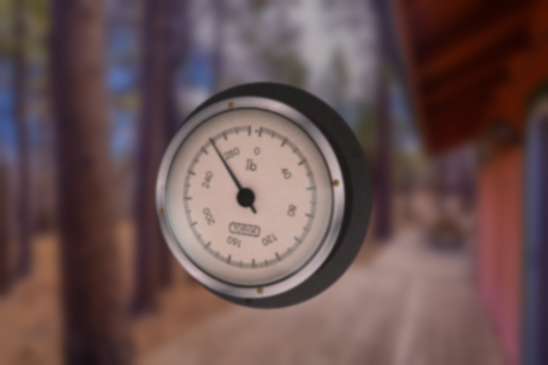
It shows 270 lb
